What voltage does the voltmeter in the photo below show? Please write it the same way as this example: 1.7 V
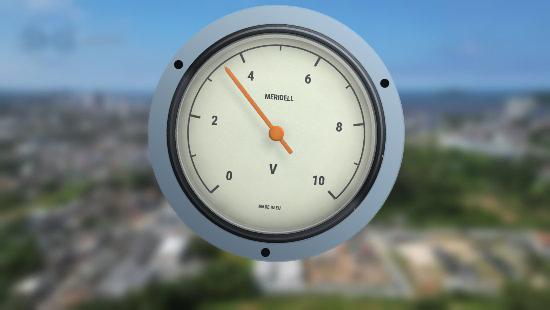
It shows 3.5 V
